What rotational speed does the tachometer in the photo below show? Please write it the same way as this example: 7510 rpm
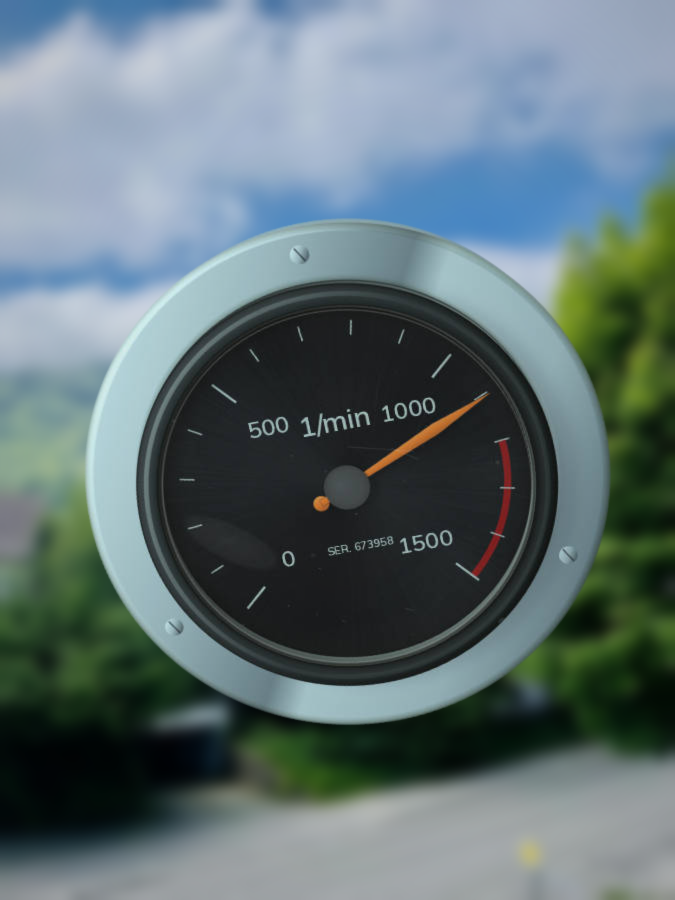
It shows 1100 rpm
